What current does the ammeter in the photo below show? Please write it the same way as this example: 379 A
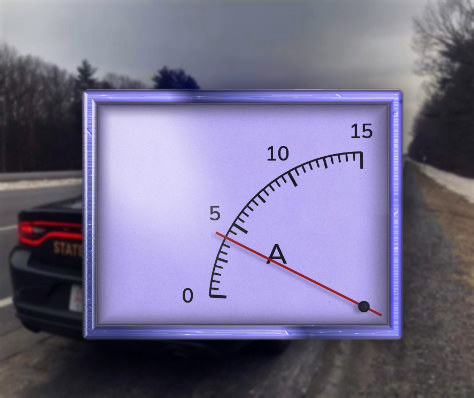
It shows 4 A
